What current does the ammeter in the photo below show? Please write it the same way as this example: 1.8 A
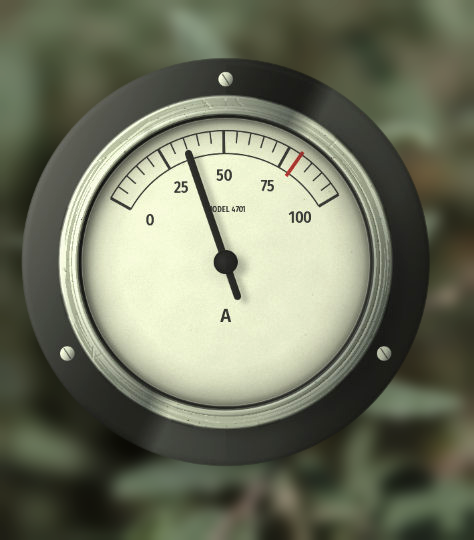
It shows 35 A
